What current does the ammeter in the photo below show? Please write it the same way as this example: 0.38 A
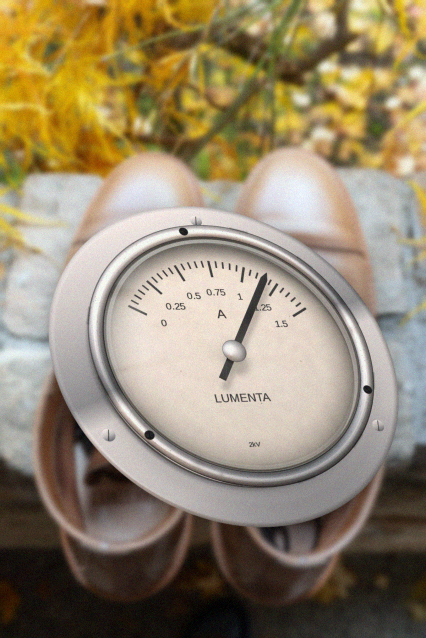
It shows 1.15 A
